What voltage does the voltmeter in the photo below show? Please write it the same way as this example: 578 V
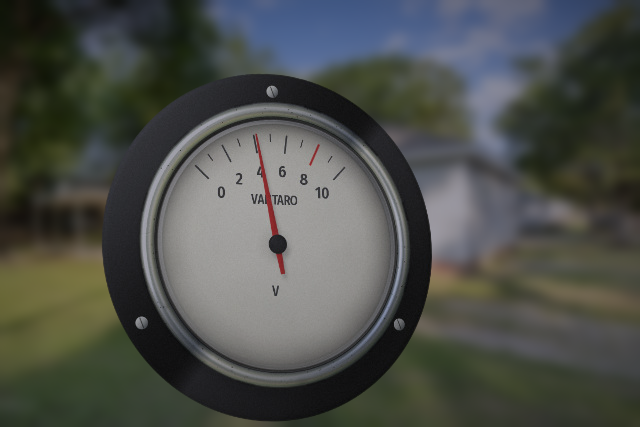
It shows 4 V
